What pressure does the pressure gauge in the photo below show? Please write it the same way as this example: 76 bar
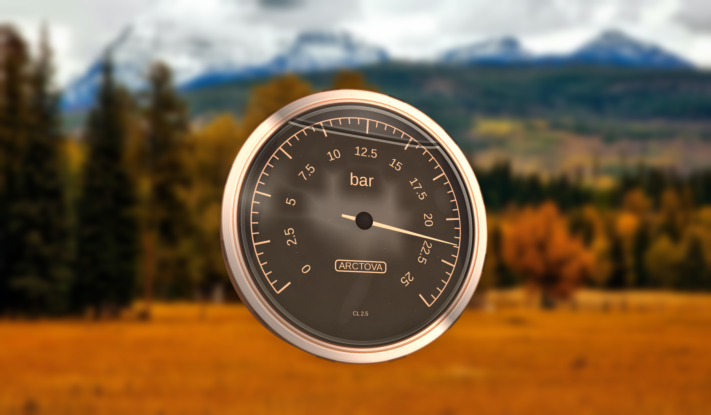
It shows 21.5 bar
